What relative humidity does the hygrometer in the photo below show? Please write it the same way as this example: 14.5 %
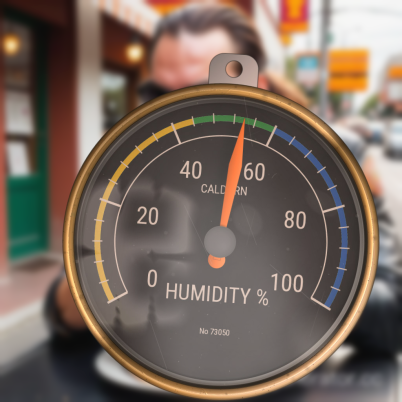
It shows 54 %
